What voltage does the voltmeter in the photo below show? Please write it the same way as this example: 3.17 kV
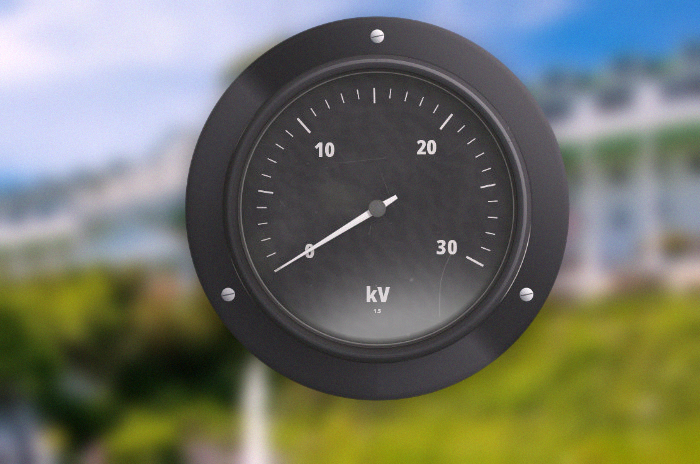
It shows 0 kV
